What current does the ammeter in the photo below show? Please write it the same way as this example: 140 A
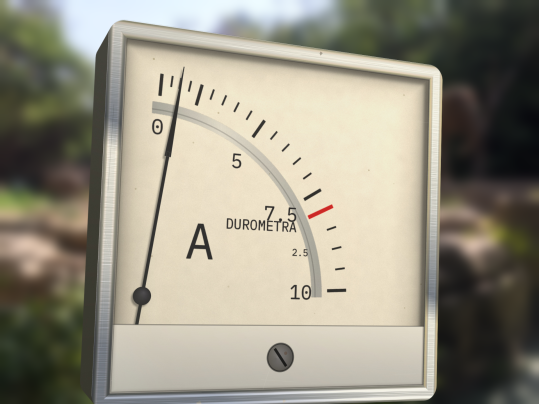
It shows 1.5 A
